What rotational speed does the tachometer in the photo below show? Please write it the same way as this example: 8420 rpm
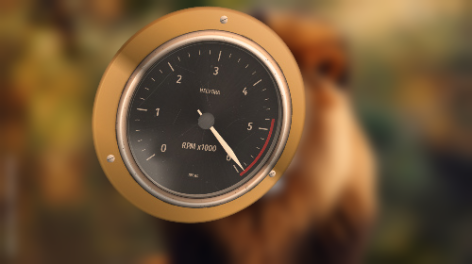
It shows 5900 rpm
